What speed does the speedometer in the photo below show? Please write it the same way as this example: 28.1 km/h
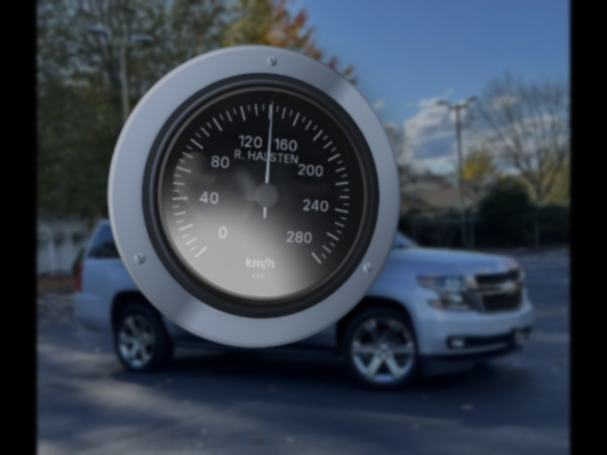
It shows 140 km/h
